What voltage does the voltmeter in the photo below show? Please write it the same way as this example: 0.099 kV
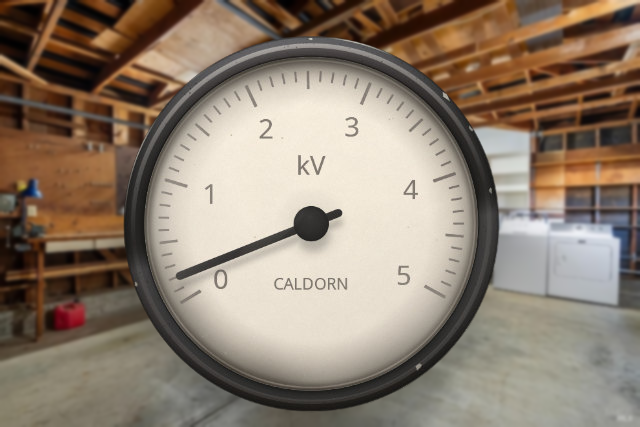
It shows 0.2 kV
